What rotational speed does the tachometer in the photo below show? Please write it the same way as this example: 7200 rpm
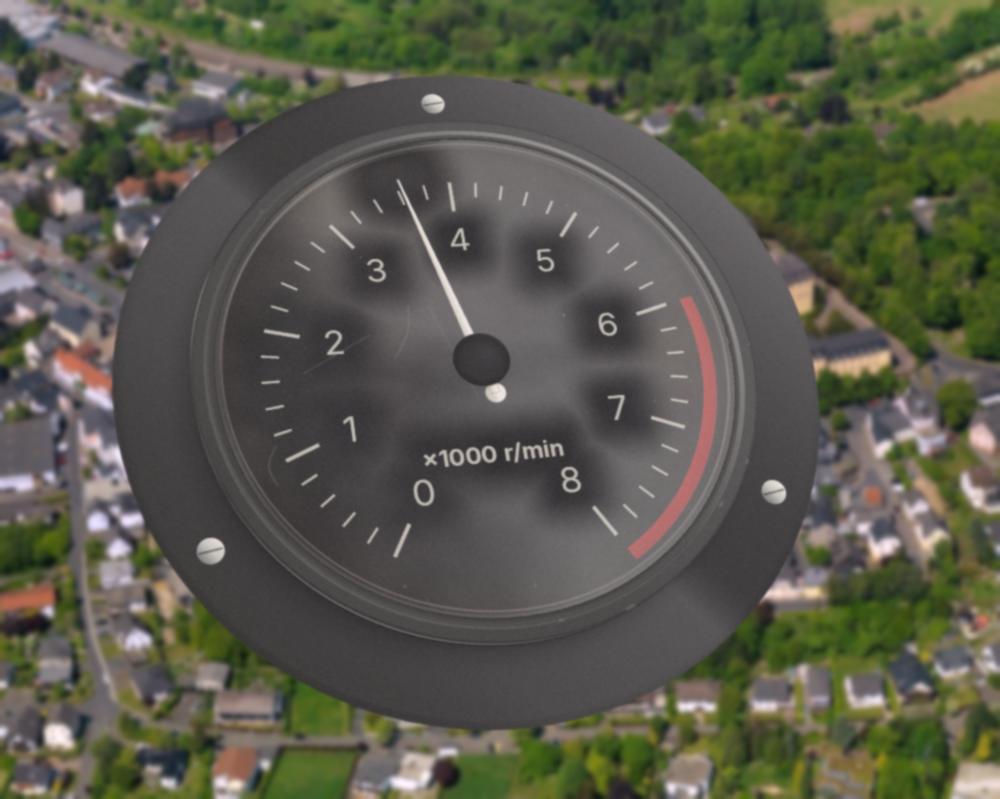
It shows 3600 rpm
